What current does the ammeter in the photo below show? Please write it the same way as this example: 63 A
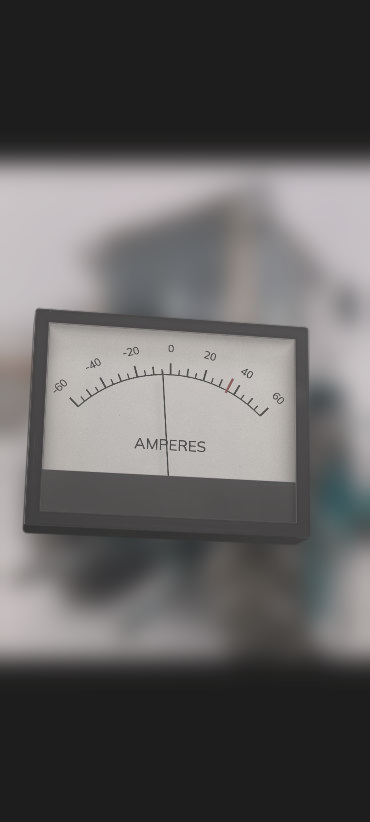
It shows -5 A
